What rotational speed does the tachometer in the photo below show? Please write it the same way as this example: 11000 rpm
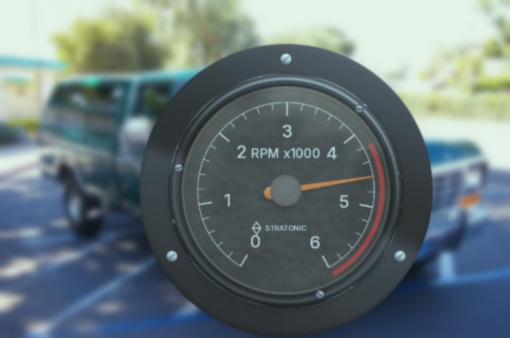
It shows 4600 rpm
